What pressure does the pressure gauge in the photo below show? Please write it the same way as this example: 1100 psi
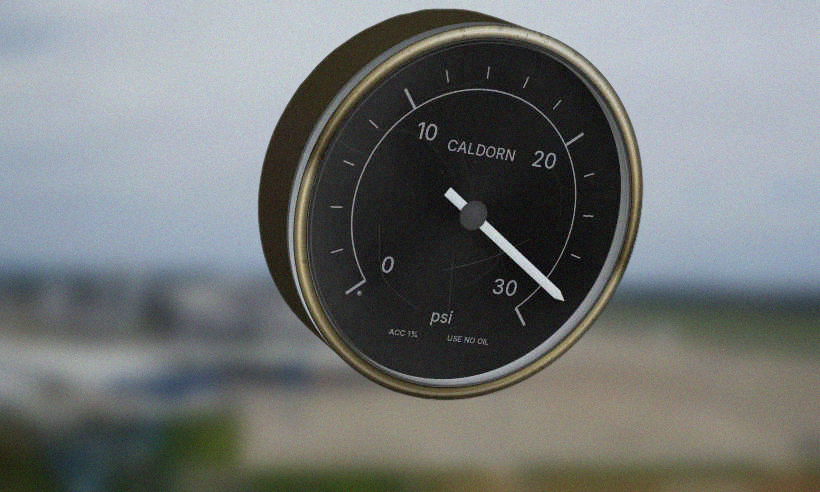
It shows 28 psi
